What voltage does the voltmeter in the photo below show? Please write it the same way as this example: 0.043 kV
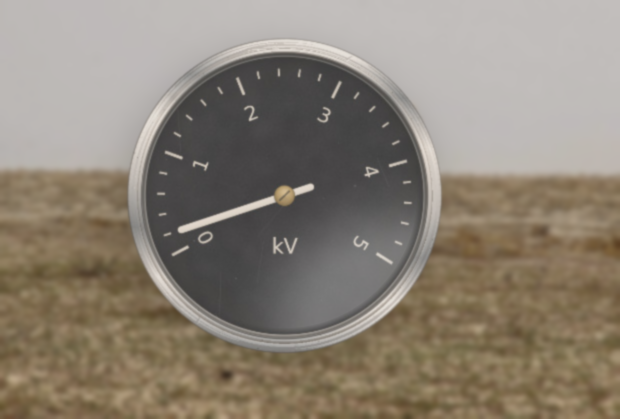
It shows 0.2 kV
